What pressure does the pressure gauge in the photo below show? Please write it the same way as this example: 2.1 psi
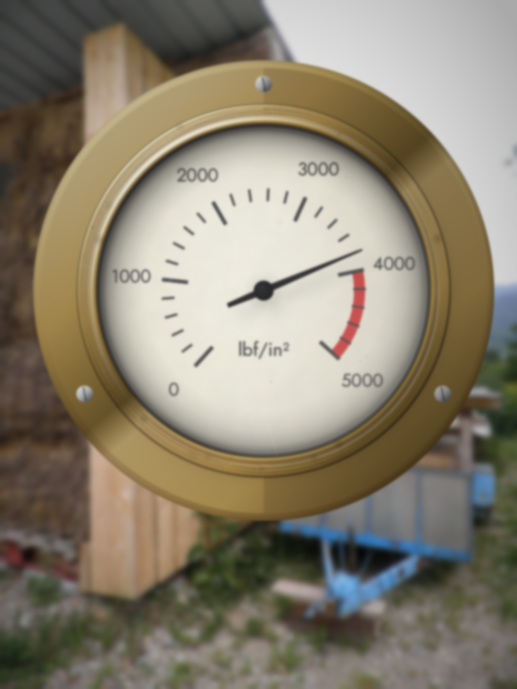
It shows 3800 psi
